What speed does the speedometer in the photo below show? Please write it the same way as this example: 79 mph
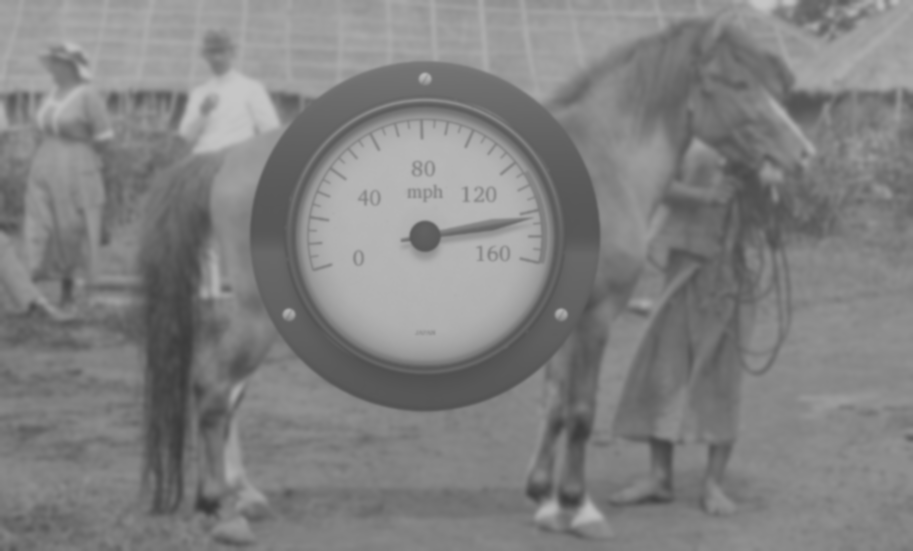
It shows 142.5 mph
